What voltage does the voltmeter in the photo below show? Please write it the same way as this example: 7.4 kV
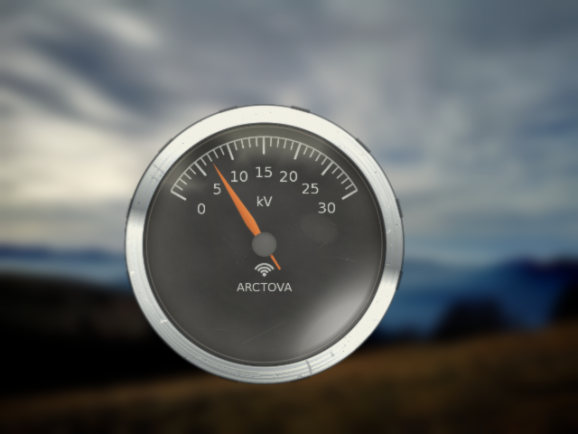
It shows 7 kV
